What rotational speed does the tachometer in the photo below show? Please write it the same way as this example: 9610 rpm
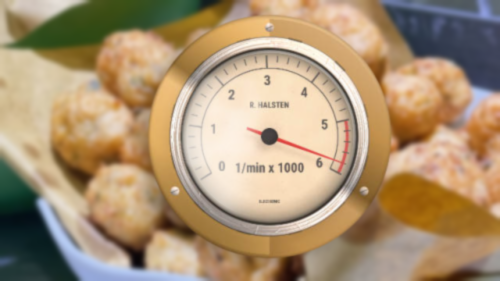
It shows 5800 rpm
